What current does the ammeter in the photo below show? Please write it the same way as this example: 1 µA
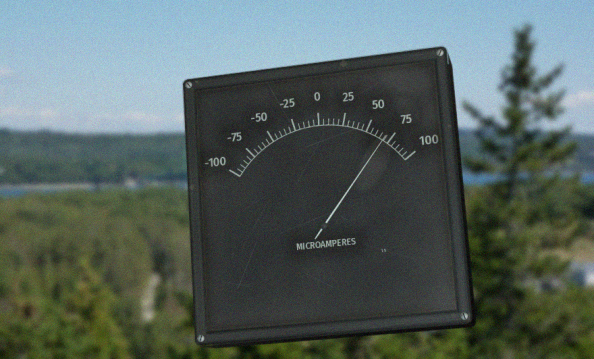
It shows 70 µA
